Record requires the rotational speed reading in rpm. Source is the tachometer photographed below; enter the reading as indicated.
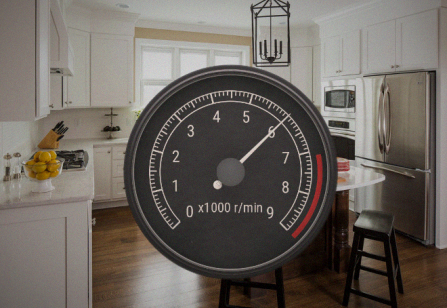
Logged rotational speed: 6000 rpm
